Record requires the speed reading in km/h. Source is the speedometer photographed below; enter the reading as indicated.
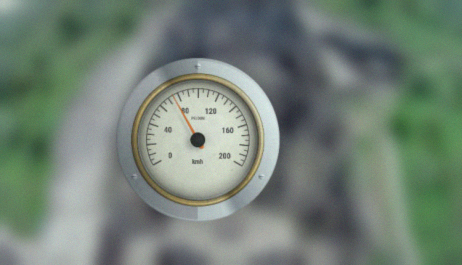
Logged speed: 75 km/h
